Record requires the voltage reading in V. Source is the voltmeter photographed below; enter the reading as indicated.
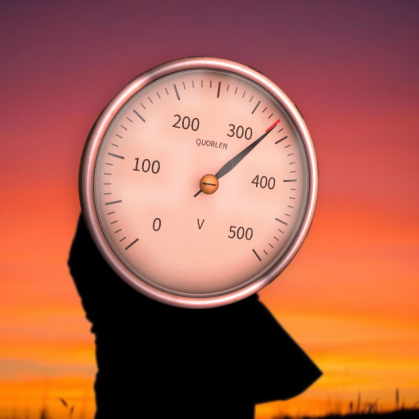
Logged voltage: 330 V
